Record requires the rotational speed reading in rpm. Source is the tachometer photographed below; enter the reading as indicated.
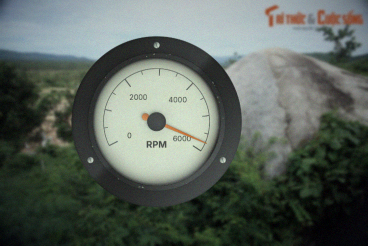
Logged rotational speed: 5750 rpm
